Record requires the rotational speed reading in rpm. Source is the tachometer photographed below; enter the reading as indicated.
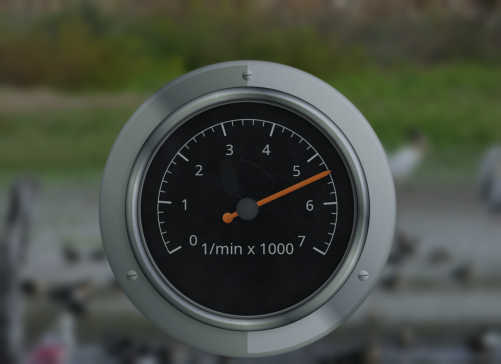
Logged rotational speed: 5400 rpm
